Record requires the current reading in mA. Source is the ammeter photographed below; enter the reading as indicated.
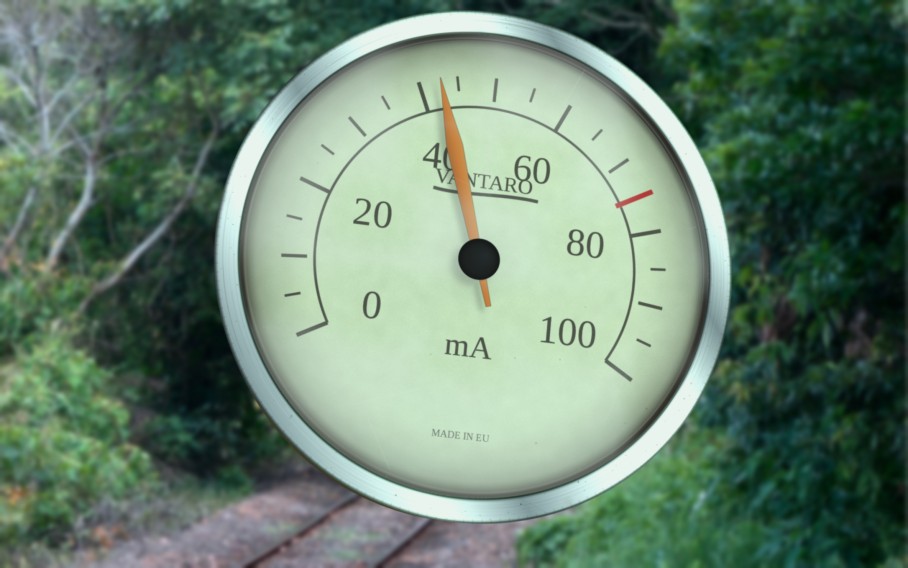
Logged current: 42.5 mA
